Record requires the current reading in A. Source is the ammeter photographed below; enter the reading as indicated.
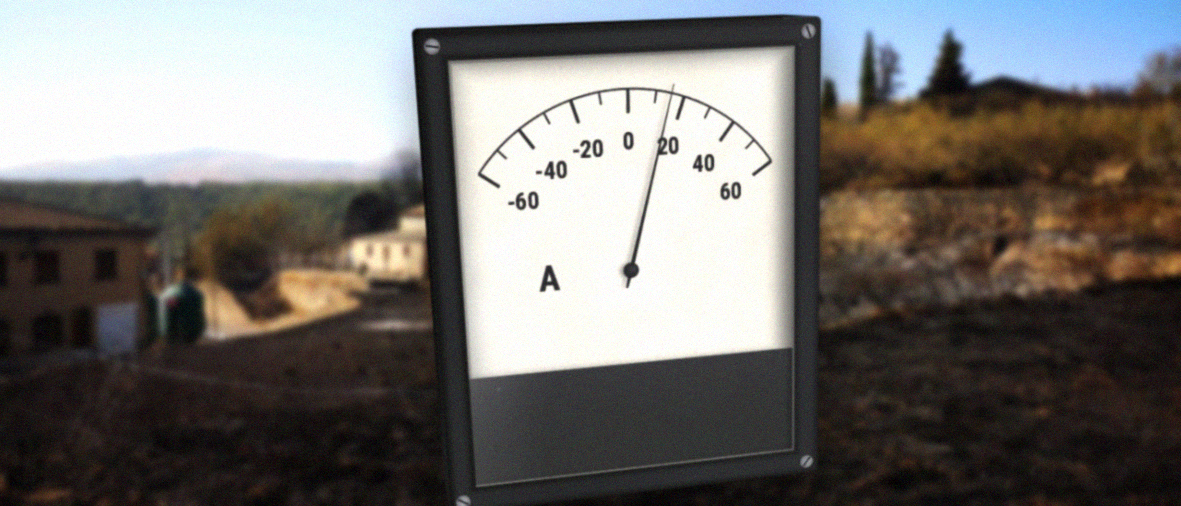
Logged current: 15 A
